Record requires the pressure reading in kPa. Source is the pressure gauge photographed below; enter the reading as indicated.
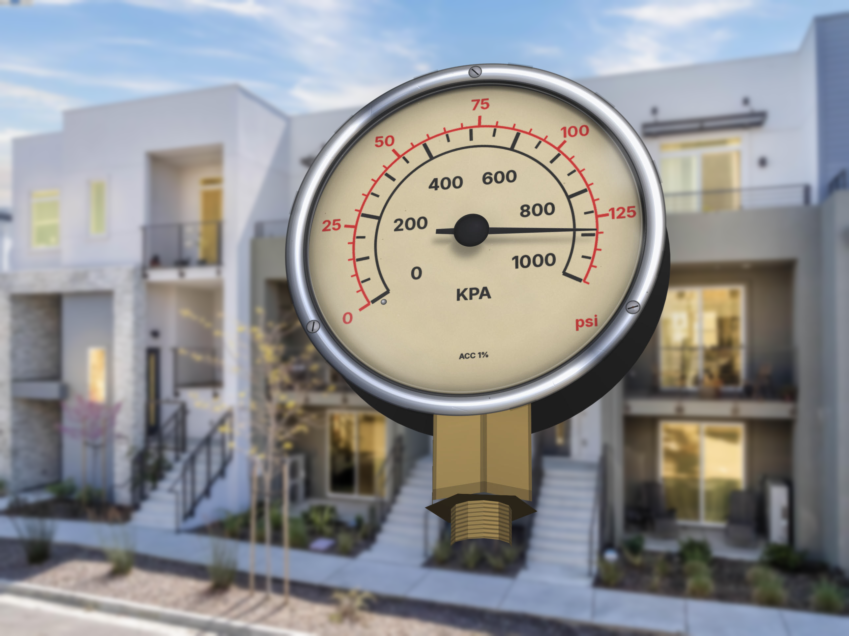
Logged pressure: 900 kPa
